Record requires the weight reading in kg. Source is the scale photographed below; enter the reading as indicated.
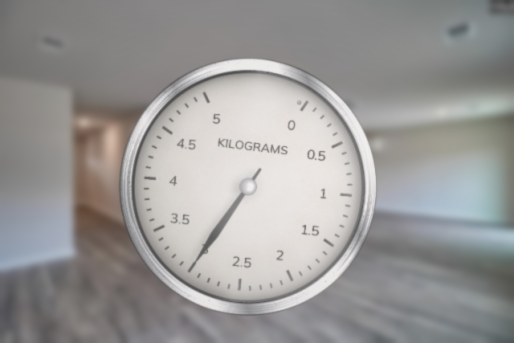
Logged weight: 3 kg
